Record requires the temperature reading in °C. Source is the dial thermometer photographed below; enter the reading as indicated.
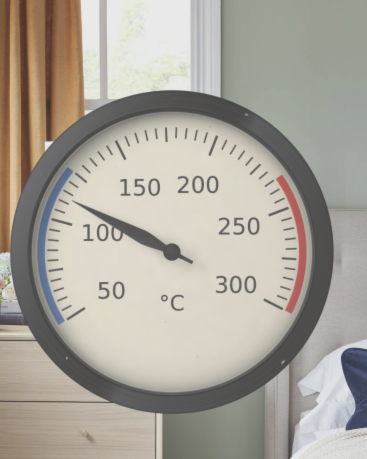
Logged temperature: 112.5 °C
